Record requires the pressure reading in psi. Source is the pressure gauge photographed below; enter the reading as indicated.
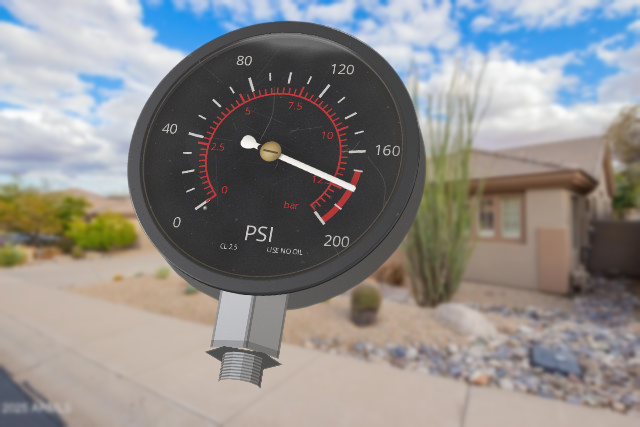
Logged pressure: 180 psi
